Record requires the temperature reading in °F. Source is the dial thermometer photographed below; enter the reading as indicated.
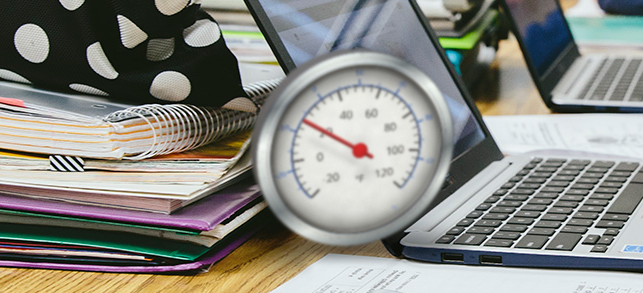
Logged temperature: 20 °F
